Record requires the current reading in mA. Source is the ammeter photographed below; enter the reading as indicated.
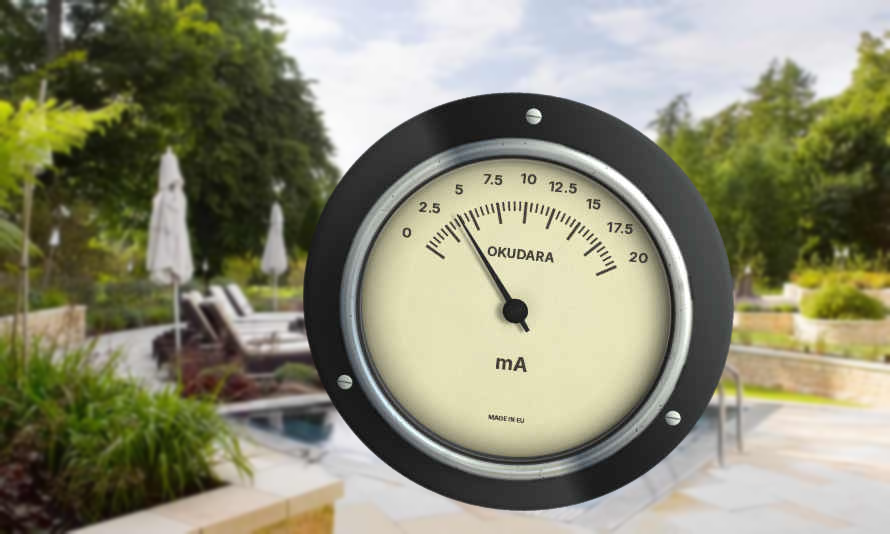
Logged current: 4 mA
